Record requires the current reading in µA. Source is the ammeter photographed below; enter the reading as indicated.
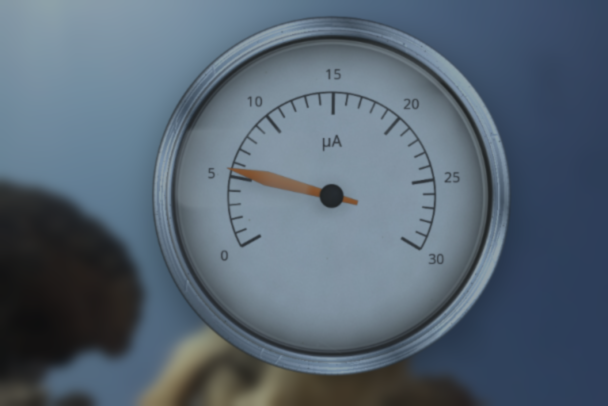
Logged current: 5.5 µA
